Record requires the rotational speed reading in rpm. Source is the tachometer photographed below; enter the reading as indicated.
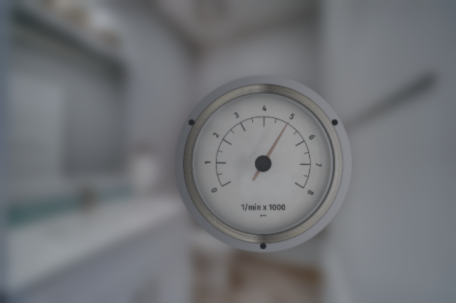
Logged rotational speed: 5000 rpm
